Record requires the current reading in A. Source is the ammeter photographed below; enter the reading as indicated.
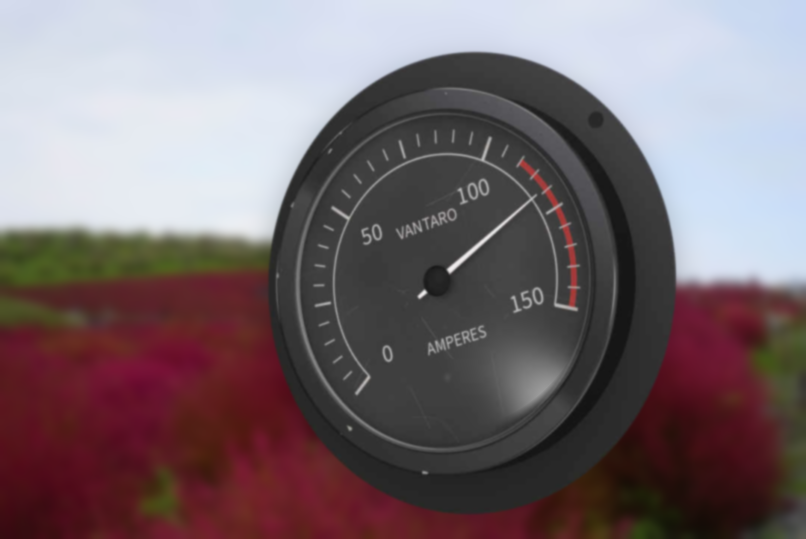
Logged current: 120 A
